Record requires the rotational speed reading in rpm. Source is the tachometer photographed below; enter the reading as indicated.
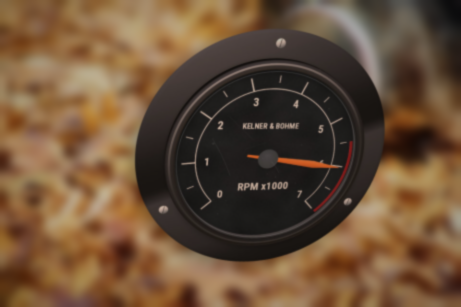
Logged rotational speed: 6000 rpm
